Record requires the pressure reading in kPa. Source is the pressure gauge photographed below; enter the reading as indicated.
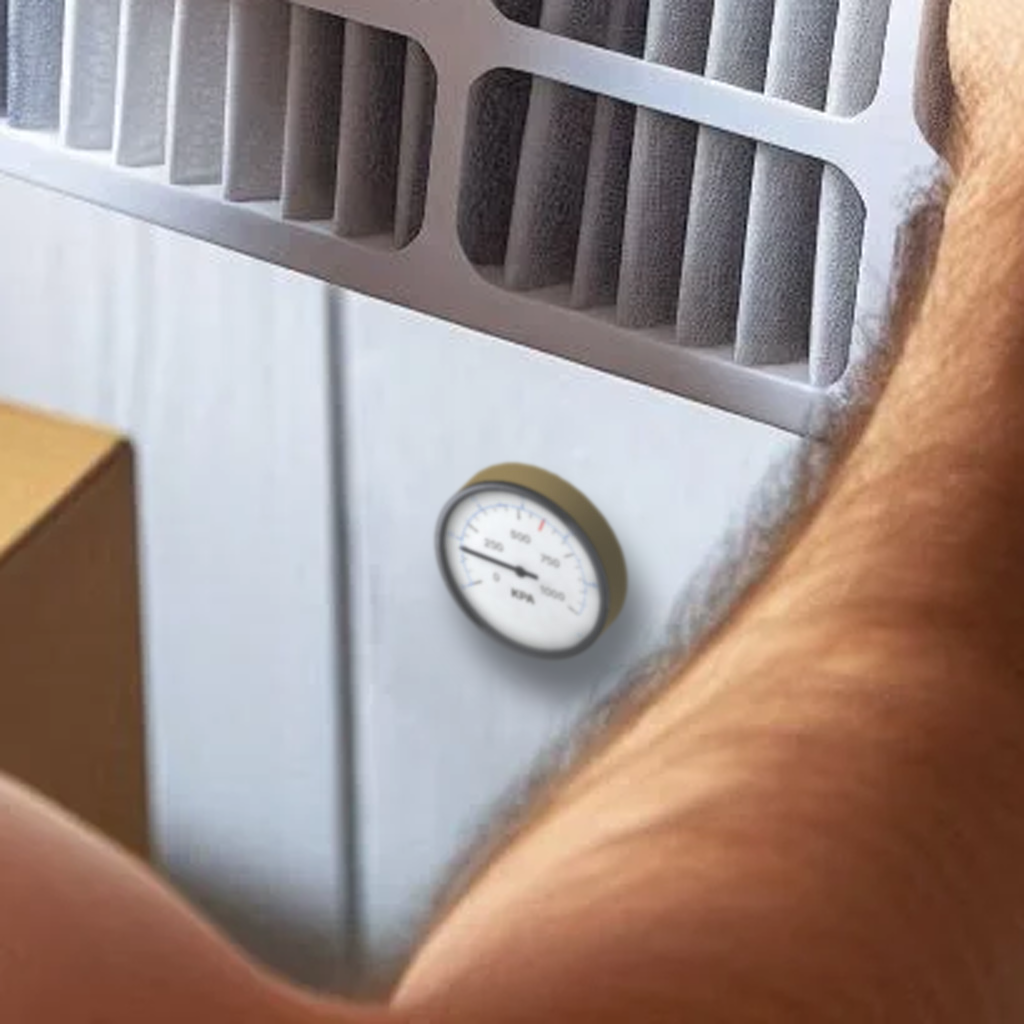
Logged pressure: 150 kPa
